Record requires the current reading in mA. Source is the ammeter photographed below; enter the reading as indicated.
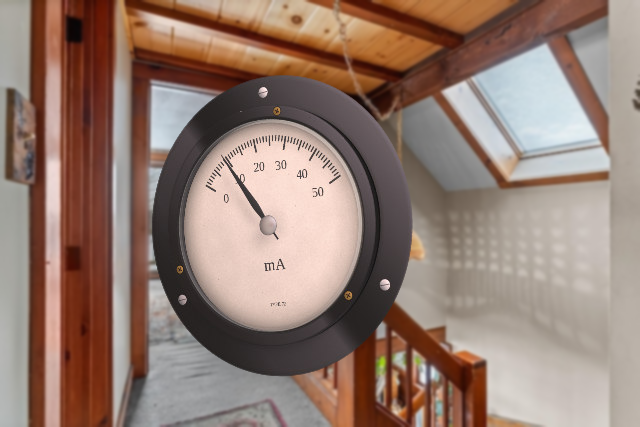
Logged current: 10 mA
